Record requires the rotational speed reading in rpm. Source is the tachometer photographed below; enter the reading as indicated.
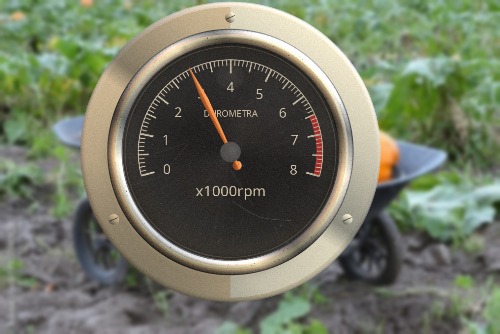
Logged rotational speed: 3000 rpm
